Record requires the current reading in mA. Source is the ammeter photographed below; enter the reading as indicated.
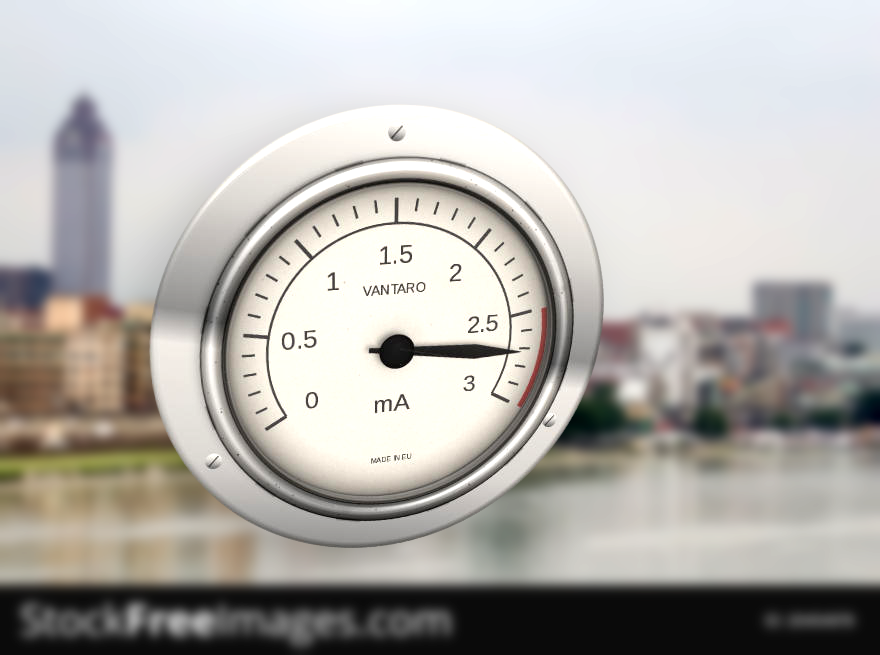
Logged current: 2.7 mA
